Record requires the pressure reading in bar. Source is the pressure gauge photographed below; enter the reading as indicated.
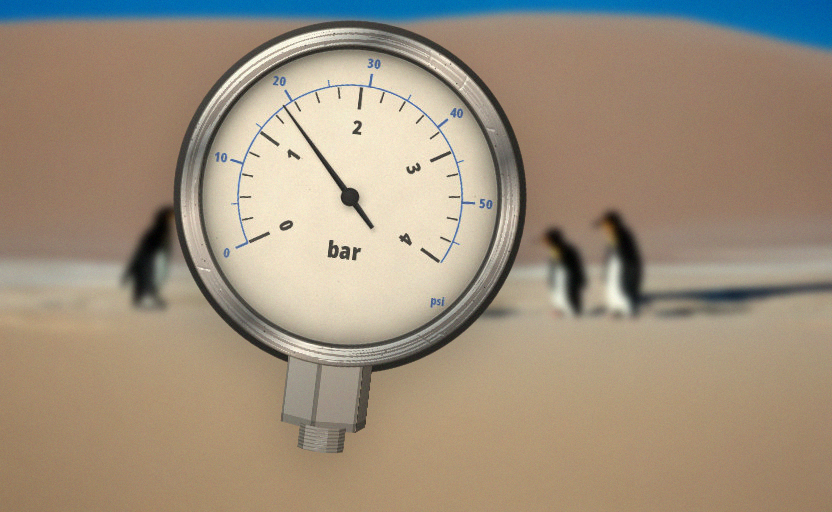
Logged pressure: 1.3 bar
